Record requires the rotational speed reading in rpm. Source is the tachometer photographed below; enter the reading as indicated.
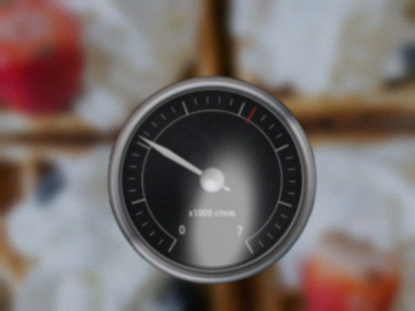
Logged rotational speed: 2100 rpm
